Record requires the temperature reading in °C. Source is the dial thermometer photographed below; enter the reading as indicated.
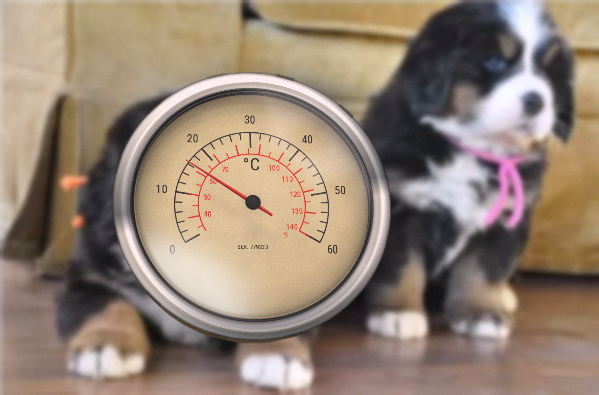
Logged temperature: 16 °C
